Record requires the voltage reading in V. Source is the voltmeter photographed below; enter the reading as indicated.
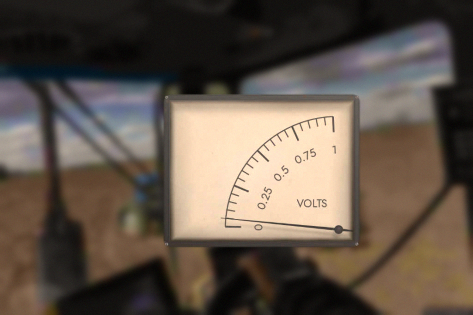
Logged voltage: 0.05 V
